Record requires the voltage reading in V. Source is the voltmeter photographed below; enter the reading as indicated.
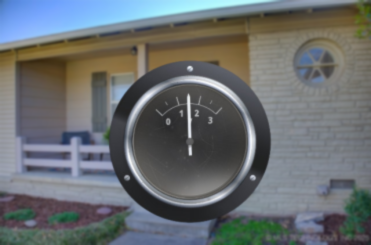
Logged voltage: 1.5 V
